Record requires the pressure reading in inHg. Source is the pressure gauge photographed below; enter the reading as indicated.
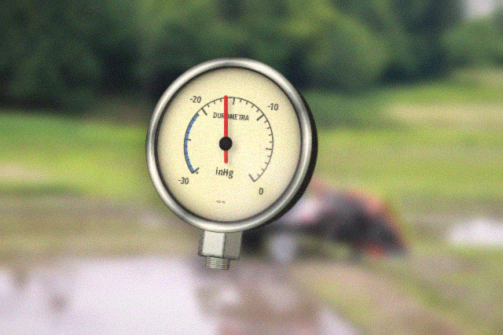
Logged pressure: -16 inHg
